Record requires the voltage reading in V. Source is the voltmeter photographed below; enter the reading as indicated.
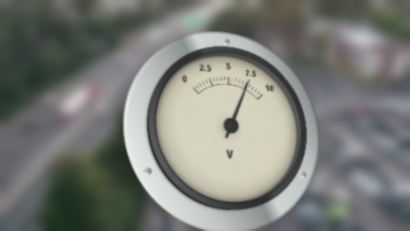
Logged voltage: 7.5 V
